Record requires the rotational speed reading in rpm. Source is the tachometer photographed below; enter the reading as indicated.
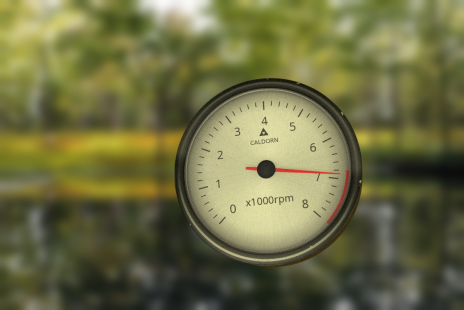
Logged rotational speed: 6900 rpm
